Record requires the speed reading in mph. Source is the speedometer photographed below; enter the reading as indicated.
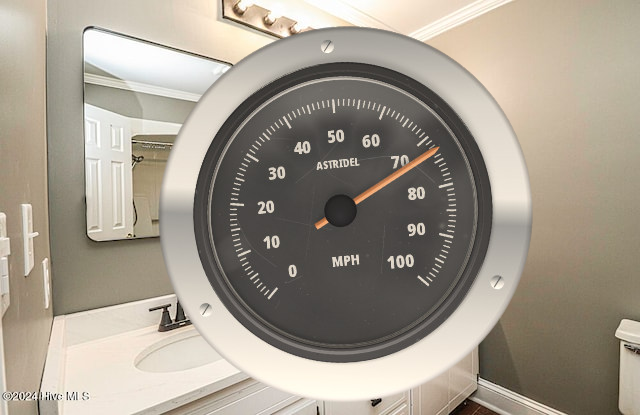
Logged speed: 73 mph
